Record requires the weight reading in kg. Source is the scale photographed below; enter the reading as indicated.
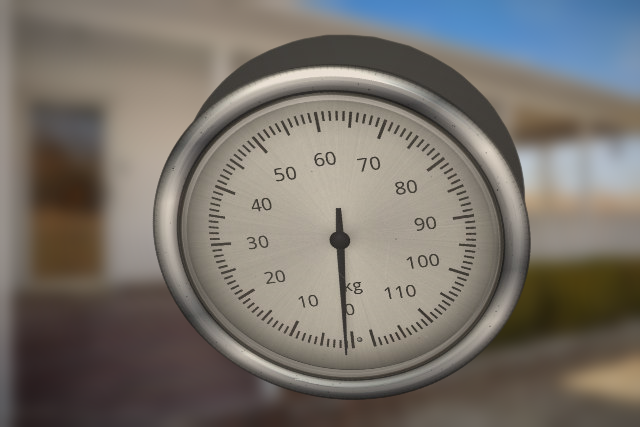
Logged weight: 1 kg
